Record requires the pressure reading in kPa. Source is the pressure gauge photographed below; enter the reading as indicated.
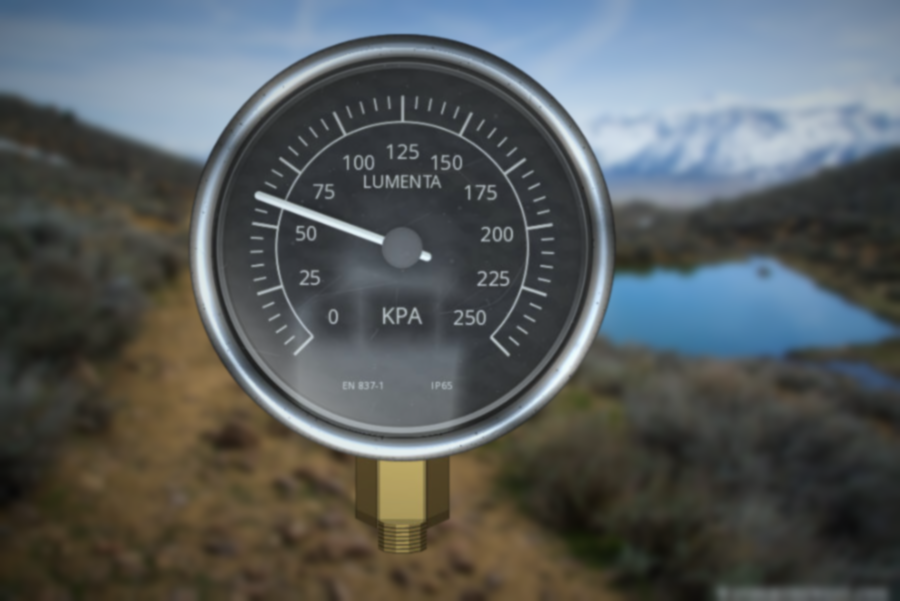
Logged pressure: 60 kPa
